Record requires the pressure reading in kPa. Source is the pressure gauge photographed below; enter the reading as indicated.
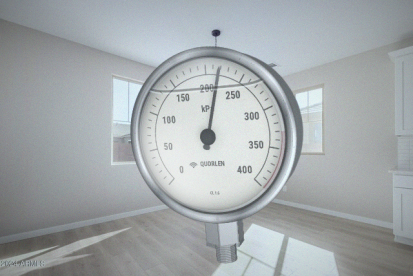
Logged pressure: 220 kPa
